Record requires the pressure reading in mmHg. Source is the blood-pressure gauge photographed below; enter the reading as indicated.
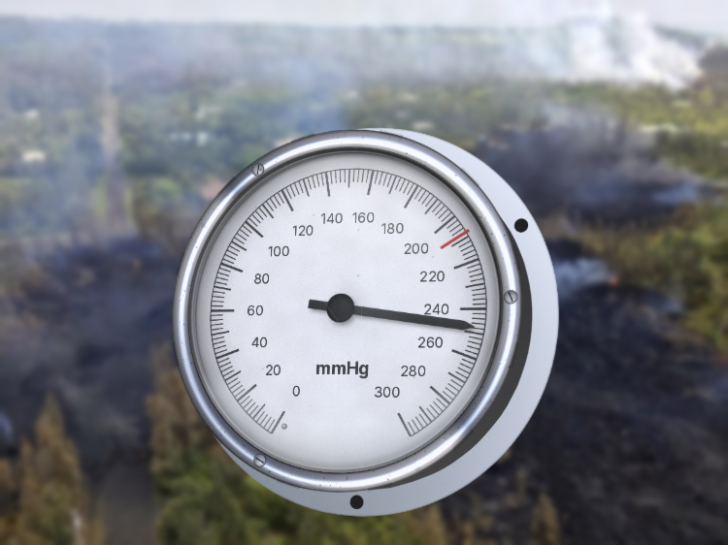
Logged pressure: 248 mmHg
